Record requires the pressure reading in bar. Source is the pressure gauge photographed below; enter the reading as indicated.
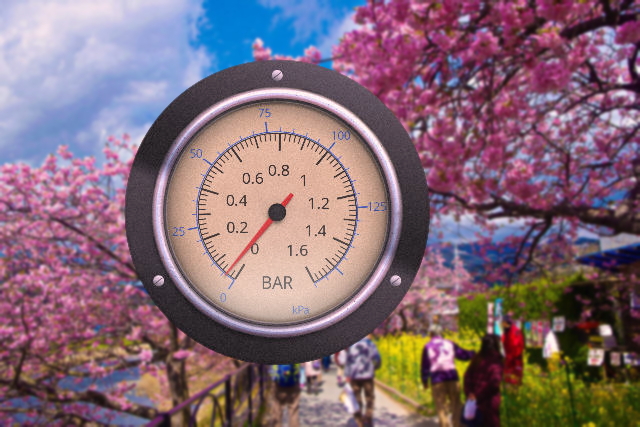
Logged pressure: 0.04 bar
